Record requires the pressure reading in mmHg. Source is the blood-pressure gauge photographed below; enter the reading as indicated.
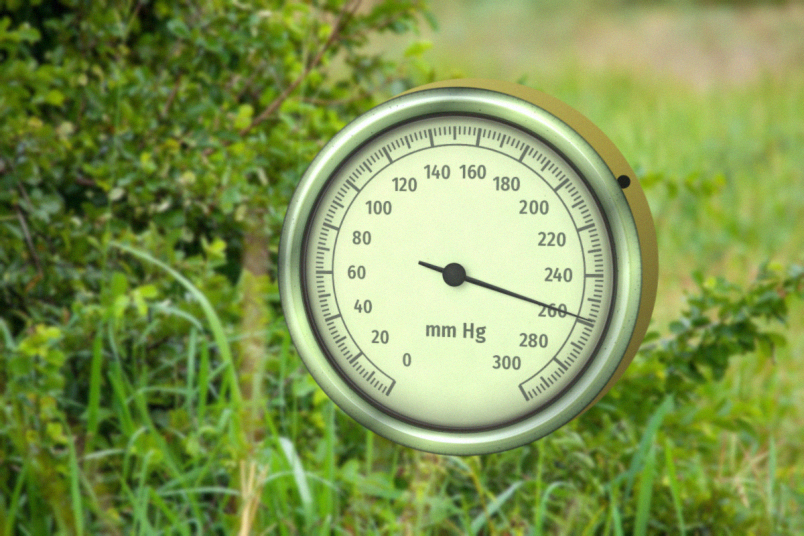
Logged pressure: 258 mmHg
